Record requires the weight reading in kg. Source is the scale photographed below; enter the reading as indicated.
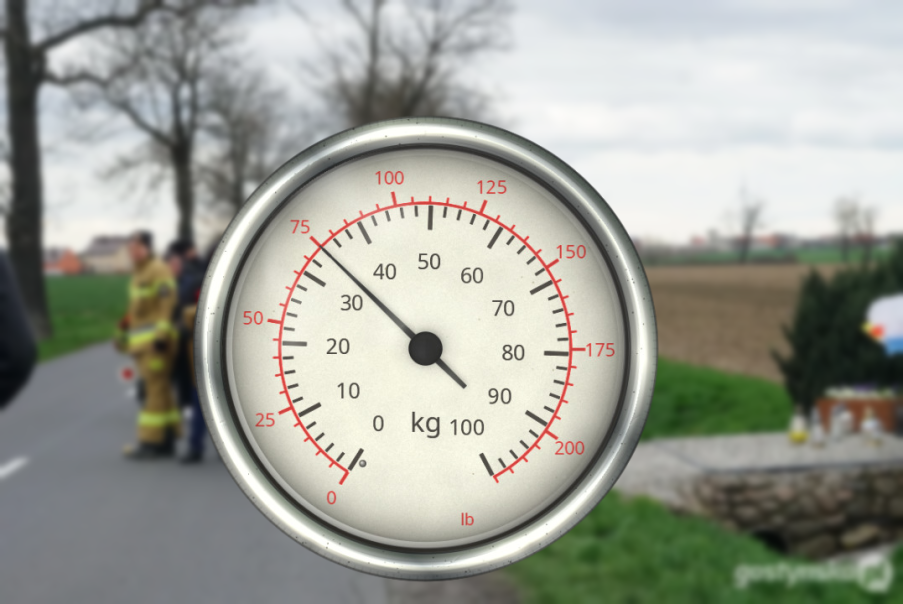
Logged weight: 34 kg
